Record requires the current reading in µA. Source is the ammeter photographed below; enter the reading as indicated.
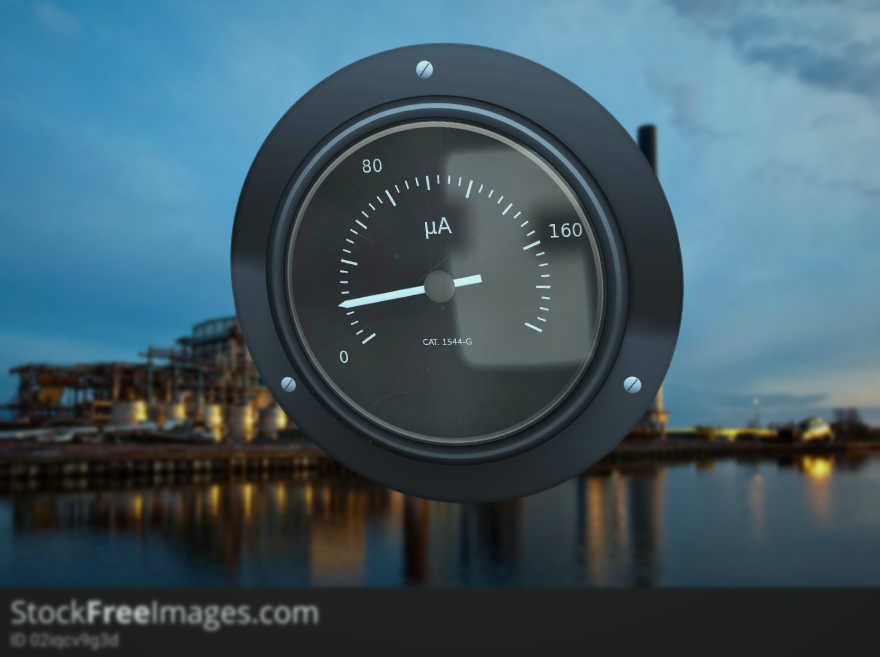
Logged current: 20 µA
